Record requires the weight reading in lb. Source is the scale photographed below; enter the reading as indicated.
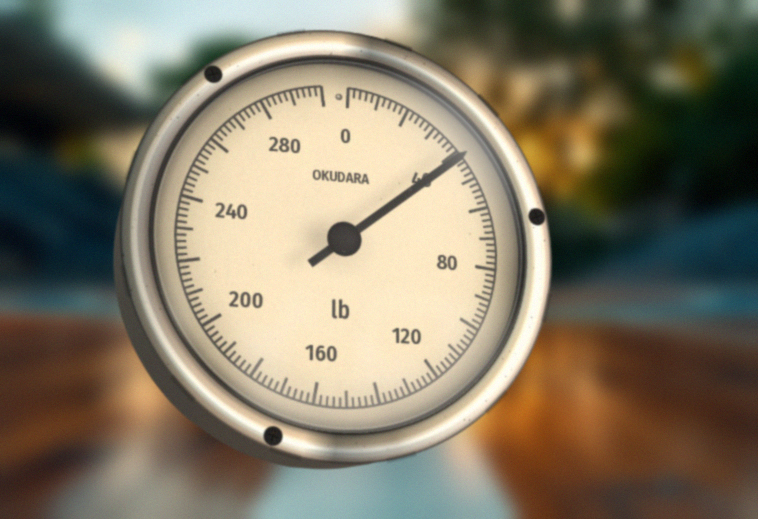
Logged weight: 42 lb
